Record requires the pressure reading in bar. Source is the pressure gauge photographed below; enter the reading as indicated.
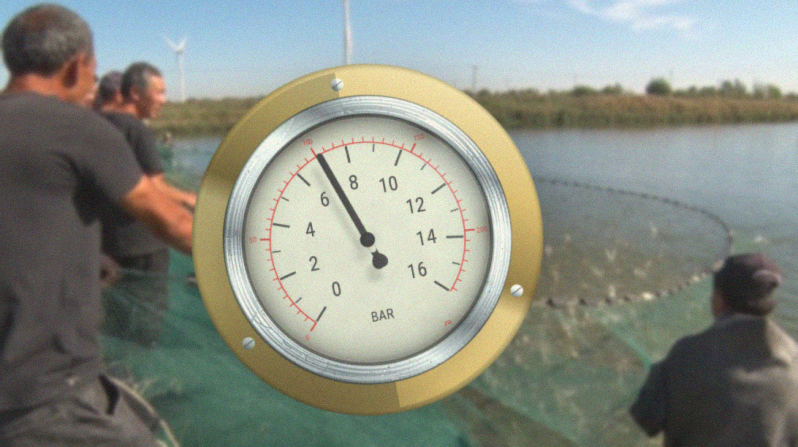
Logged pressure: 7 bar
